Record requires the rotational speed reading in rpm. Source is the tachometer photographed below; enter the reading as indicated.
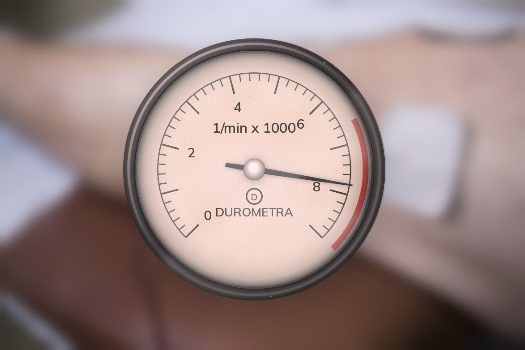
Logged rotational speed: 7800 rpm
